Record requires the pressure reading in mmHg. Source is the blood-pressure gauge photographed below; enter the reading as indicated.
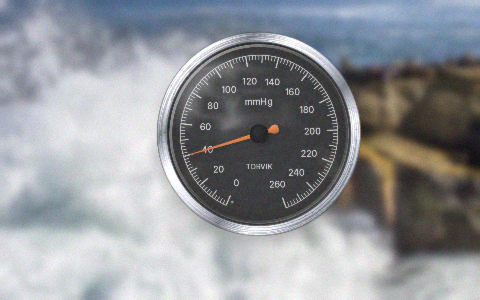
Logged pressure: 40 mmHg
